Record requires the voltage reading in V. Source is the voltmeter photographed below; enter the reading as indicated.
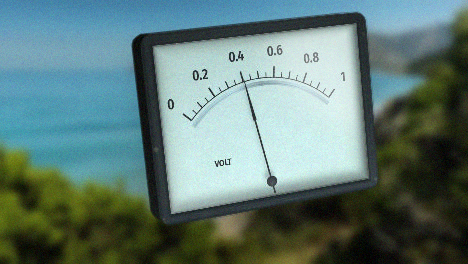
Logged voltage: 0.4 V
